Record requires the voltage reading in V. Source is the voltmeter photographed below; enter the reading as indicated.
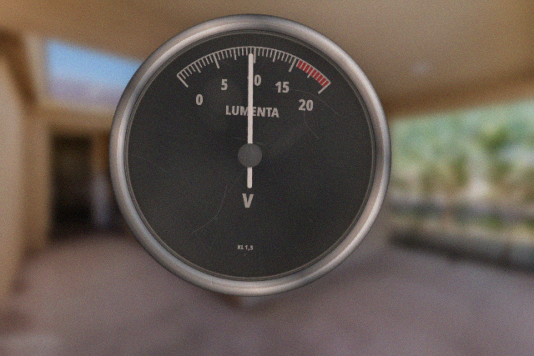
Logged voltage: 9.5 V
